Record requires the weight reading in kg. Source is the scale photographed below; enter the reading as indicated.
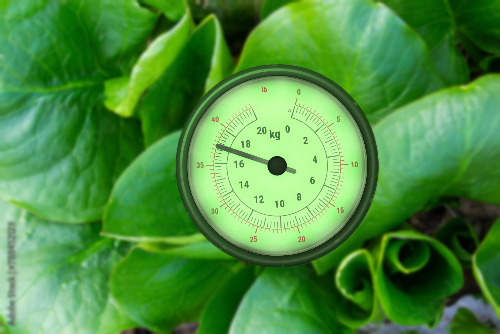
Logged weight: 17 kg
